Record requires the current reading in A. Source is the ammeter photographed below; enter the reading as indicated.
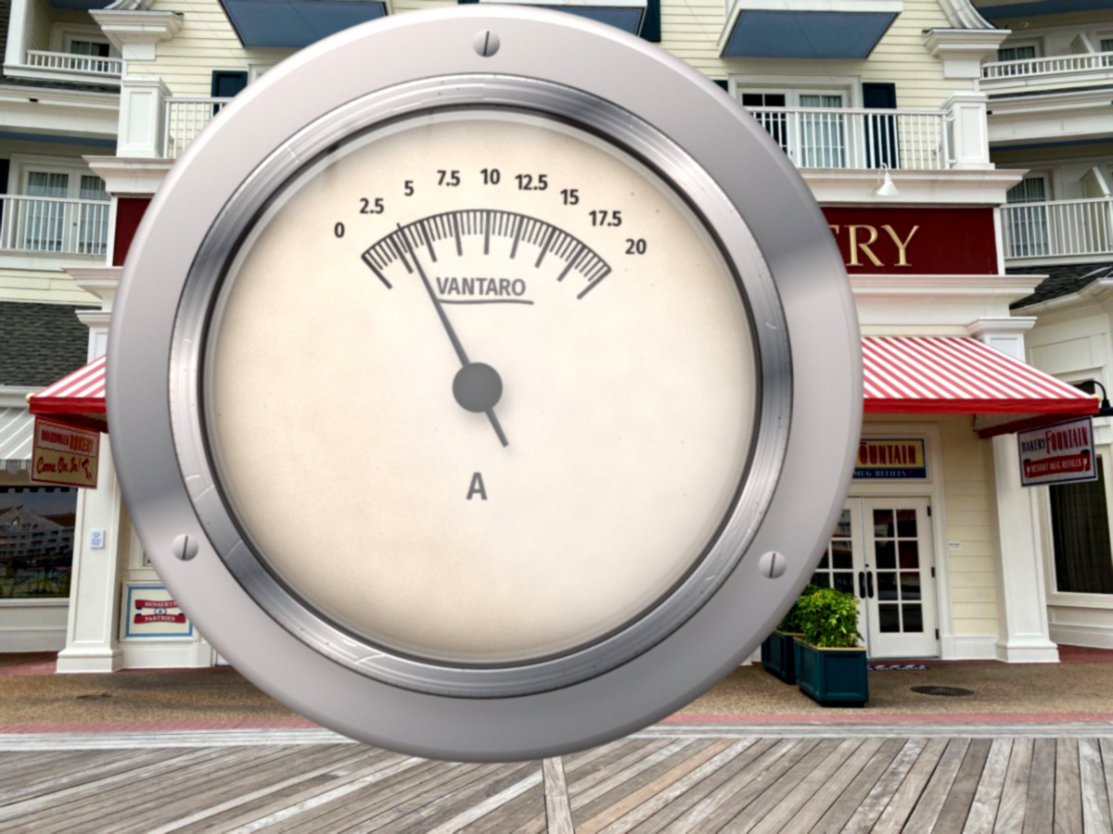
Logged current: 3.5 A
